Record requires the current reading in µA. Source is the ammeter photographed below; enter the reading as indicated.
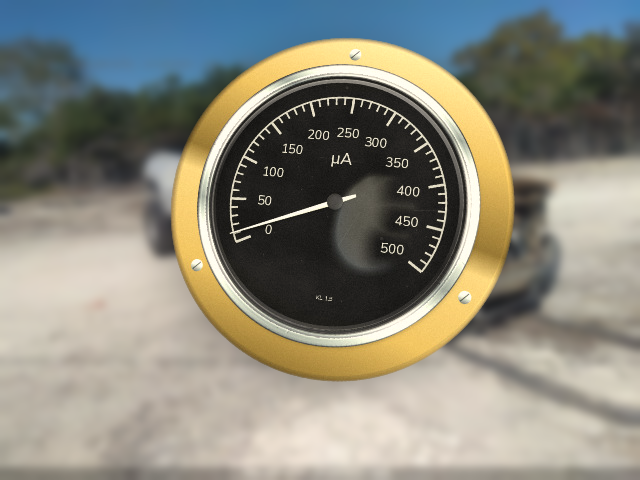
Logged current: 10 µA
